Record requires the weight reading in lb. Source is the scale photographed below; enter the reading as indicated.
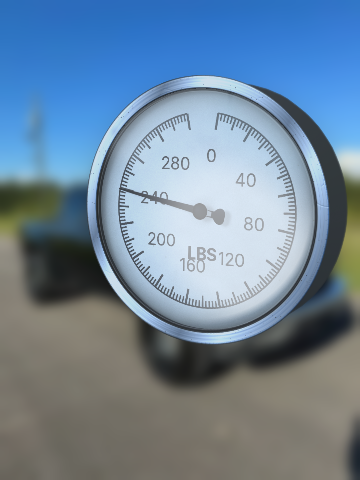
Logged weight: 240 lb
